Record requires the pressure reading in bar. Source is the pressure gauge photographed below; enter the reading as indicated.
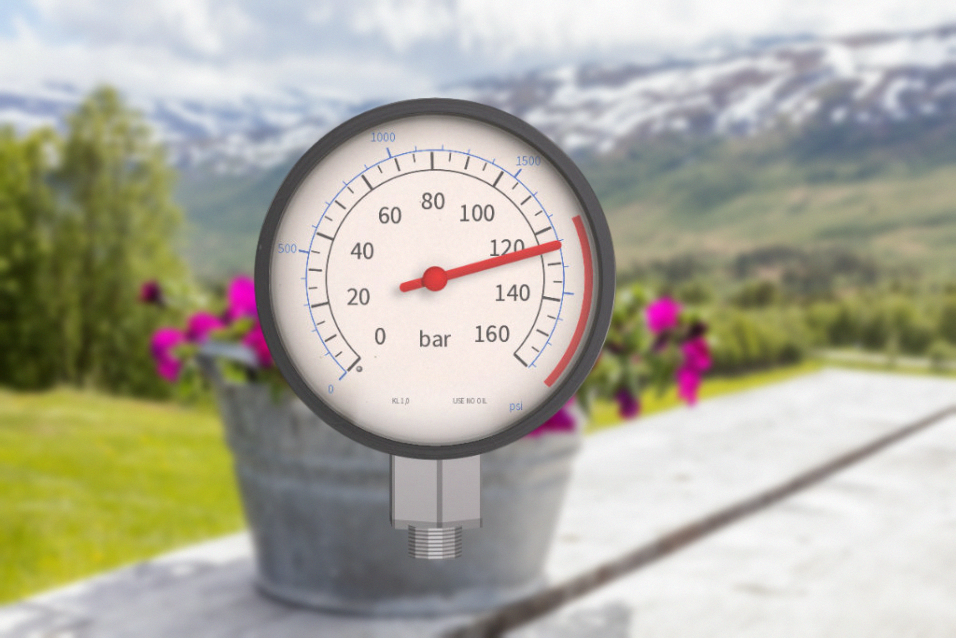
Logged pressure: 125 bar
